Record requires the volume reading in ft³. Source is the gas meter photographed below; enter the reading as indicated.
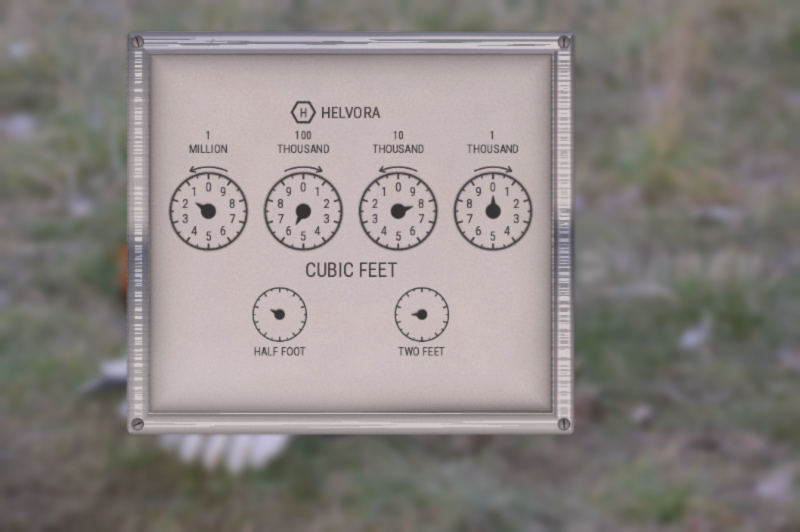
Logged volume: 158000 ft³
